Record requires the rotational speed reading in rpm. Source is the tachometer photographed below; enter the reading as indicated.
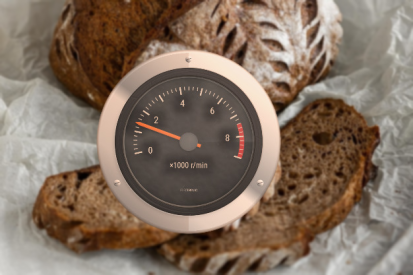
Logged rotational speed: 1400 rpm
